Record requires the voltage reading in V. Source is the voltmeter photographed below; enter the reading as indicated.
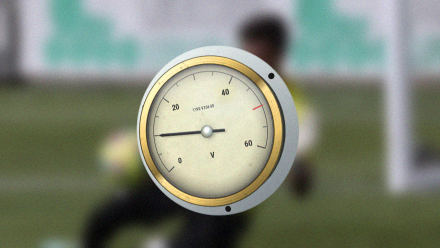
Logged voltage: 10 V
